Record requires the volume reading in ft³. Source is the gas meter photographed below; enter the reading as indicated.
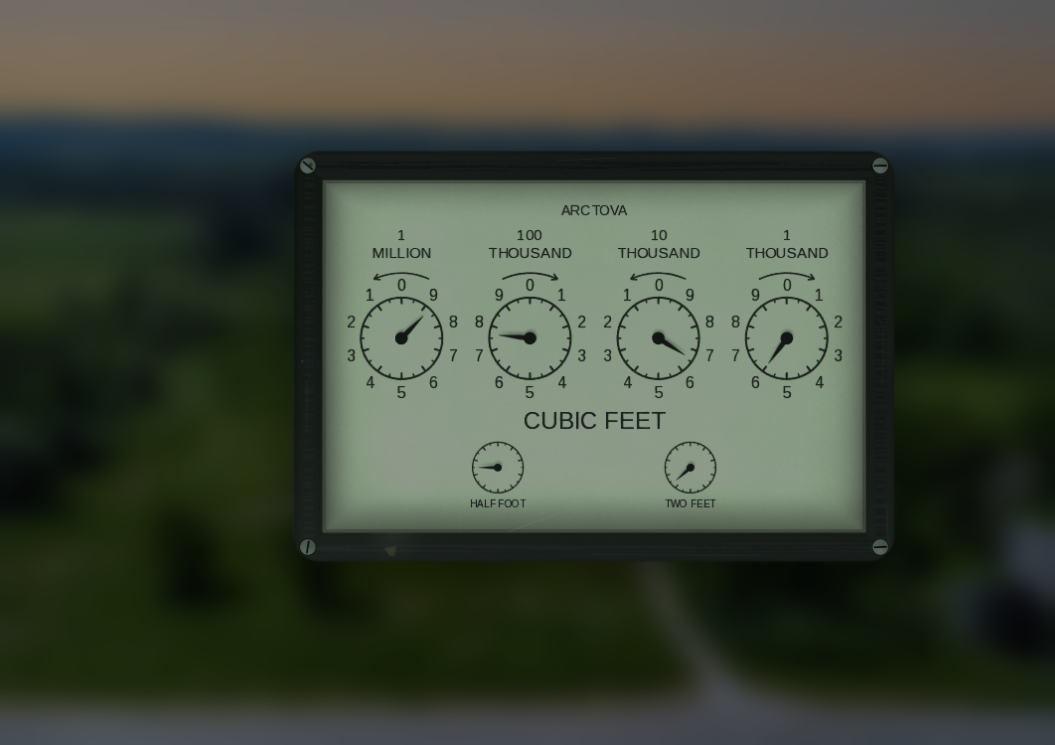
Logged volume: 876600 ft³
